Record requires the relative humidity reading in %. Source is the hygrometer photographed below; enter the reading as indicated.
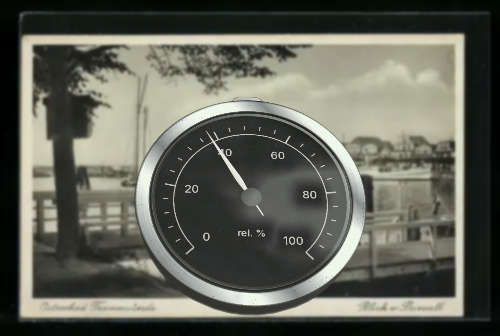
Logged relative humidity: 38 %
